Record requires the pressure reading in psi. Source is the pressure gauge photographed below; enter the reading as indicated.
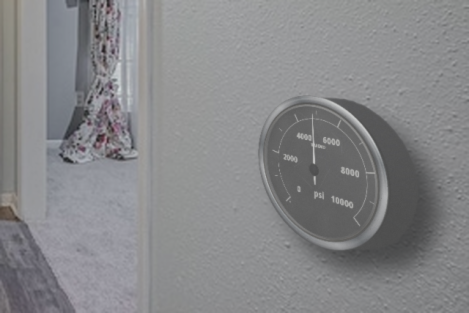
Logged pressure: 5000 psi
